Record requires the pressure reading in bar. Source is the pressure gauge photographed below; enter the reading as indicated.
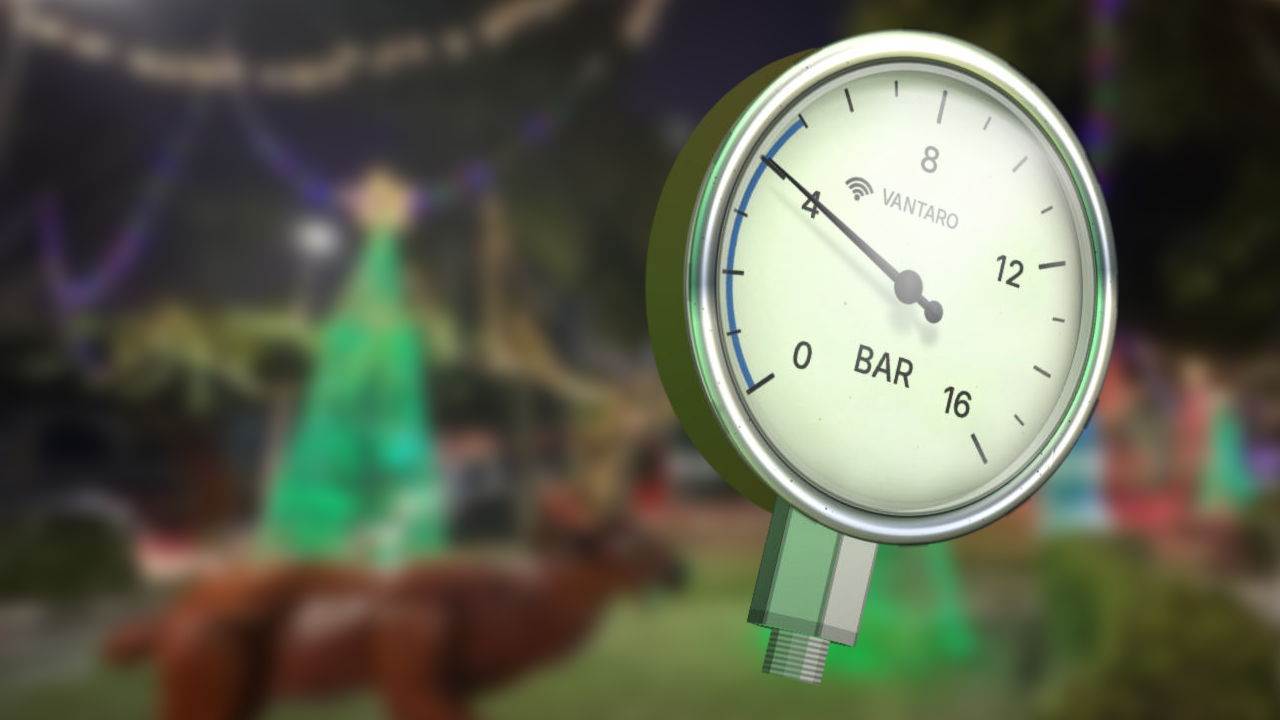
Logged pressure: 4 bar
